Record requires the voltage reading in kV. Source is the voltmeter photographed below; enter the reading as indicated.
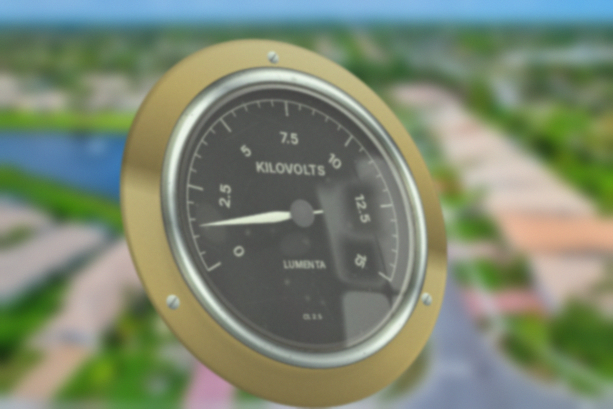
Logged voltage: 1.25 kV
